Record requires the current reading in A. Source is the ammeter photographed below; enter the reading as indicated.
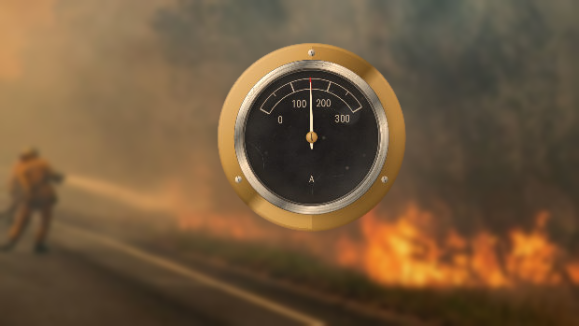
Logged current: 150 A
